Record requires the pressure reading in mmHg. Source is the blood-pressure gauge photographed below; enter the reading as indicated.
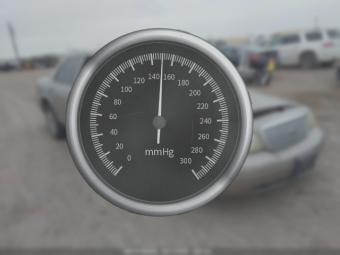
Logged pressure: 150 mmHg
